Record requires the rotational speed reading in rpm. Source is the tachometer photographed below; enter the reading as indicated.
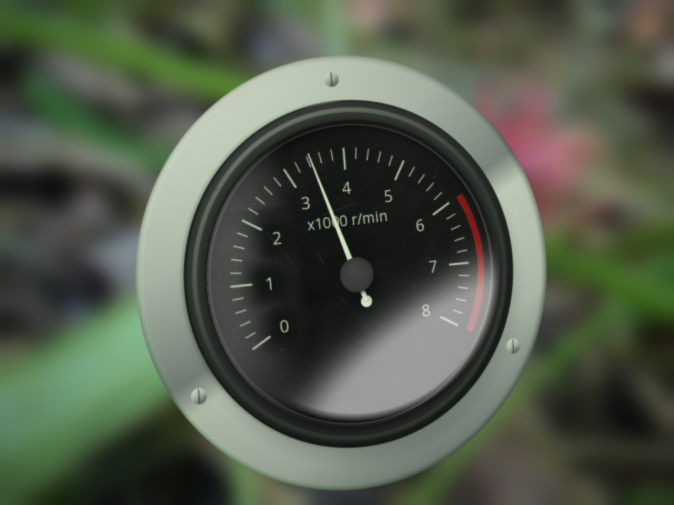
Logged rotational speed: 3400 rpm
